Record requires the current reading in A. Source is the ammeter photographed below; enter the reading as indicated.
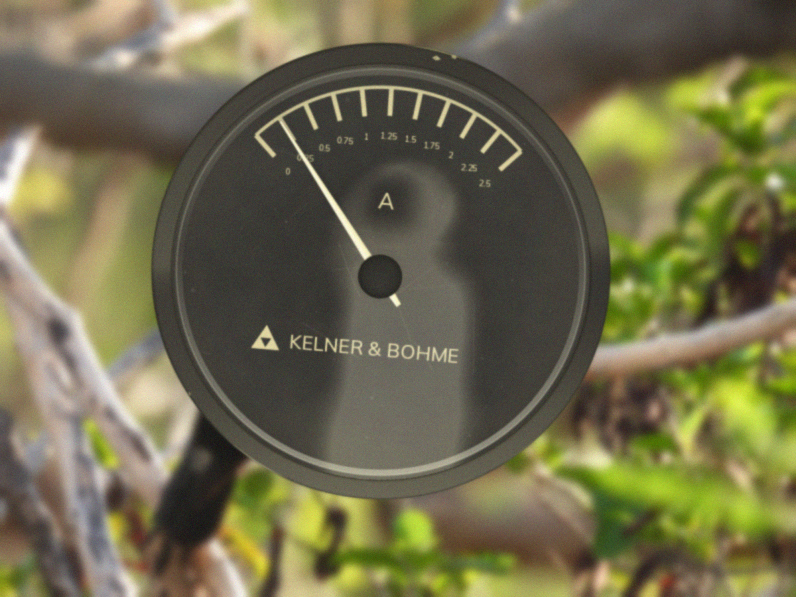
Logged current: 0.25 A
